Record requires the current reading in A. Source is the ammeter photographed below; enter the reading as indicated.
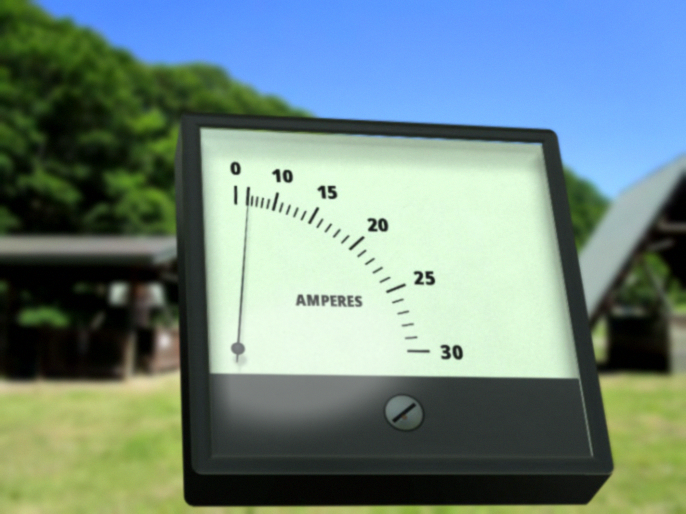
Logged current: 5 A
